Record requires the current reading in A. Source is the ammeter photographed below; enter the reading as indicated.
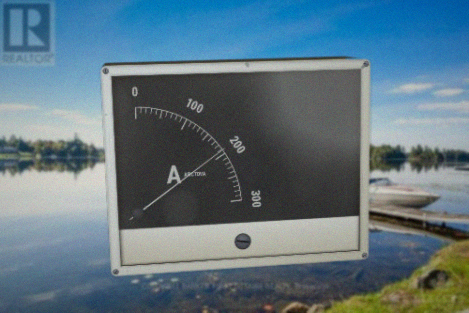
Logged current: 190 A
